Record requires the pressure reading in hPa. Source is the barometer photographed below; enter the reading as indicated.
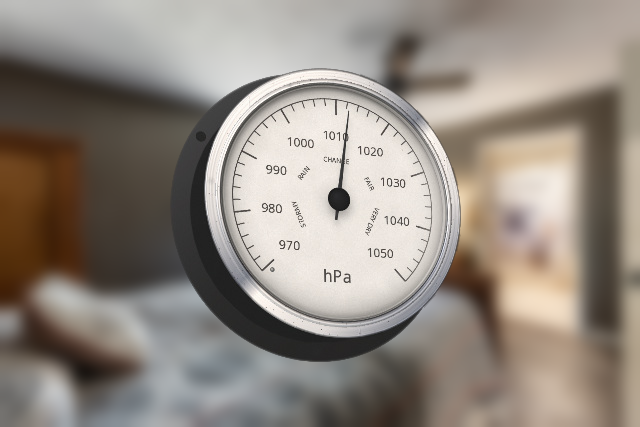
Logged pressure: 1012 hPa
